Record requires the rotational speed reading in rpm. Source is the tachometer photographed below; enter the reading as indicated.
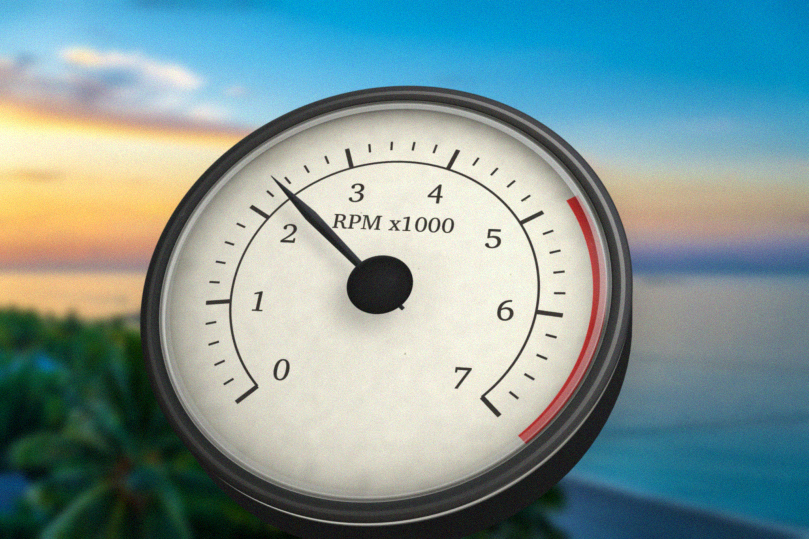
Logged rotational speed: 2300 rpm
